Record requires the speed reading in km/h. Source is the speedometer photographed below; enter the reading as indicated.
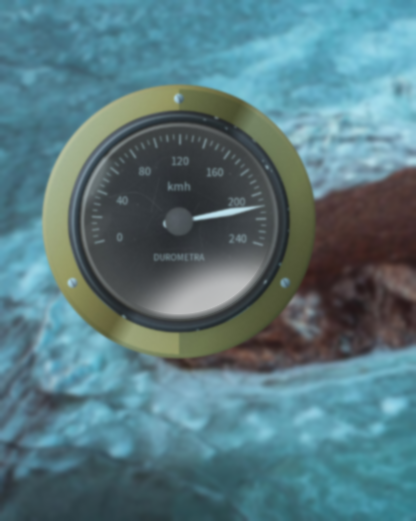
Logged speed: 210 km/h
